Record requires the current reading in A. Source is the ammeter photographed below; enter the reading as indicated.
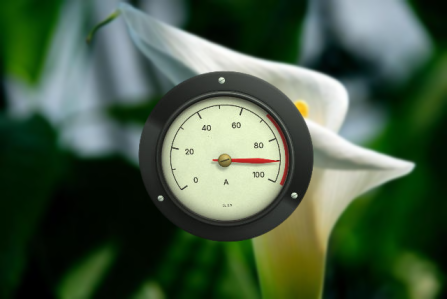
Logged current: 90 A
